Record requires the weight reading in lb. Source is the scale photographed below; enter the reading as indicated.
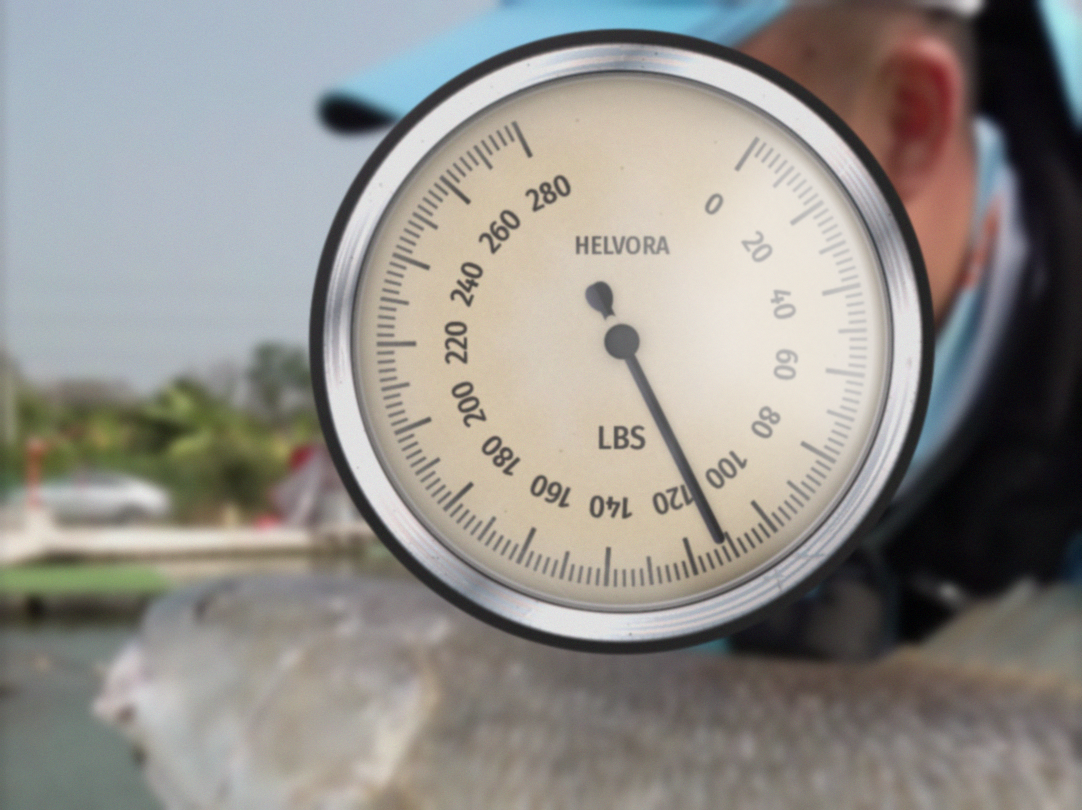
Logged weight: 112 lb
